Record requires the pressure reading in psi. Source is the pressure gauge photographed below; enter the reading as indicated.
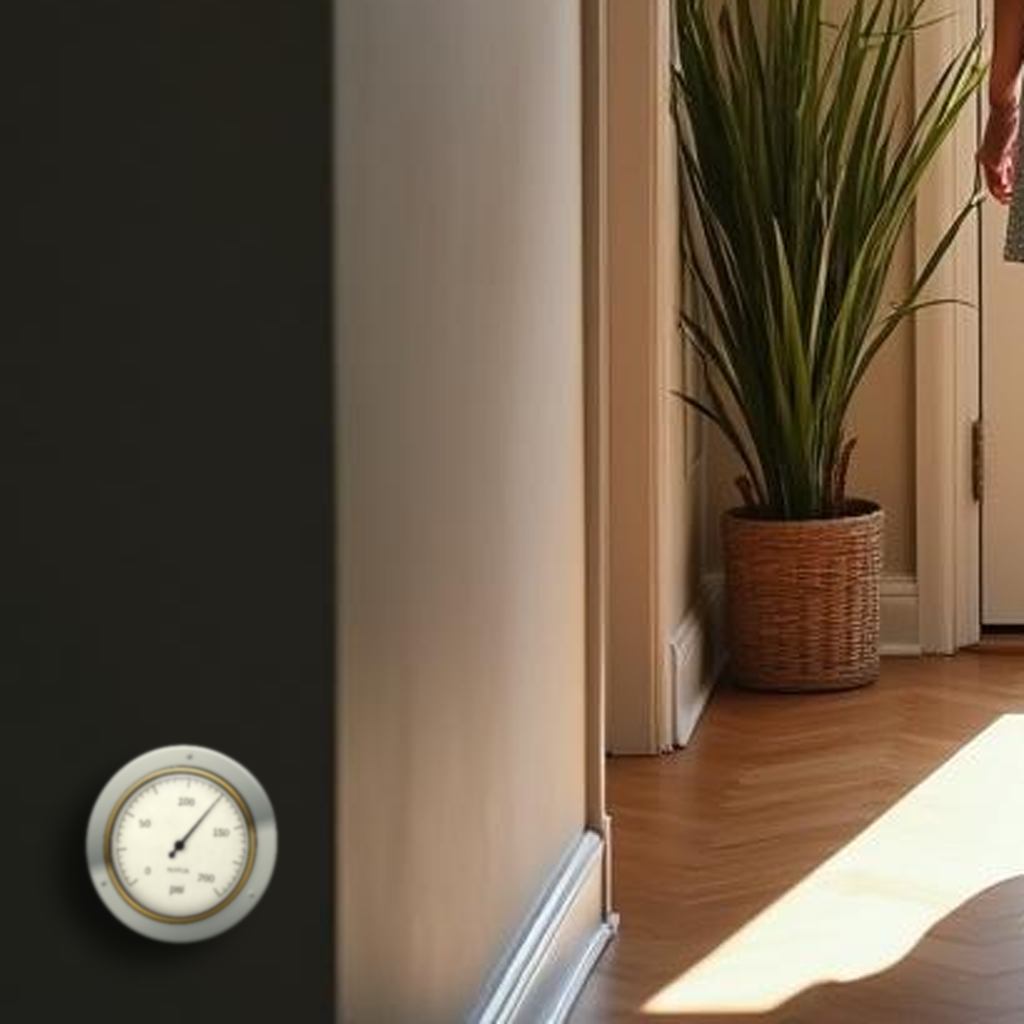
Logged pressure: 125 psi
